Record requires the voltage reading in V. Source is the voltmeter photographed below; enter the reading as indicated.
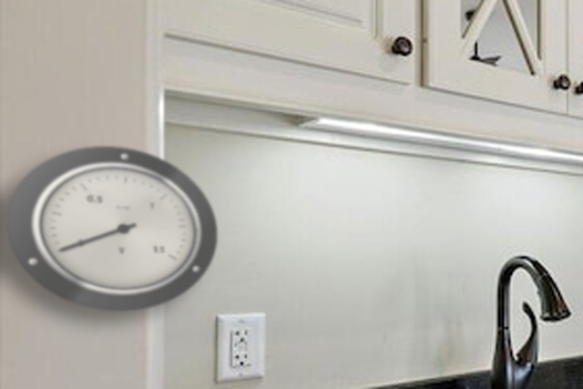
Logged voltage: 0 V
